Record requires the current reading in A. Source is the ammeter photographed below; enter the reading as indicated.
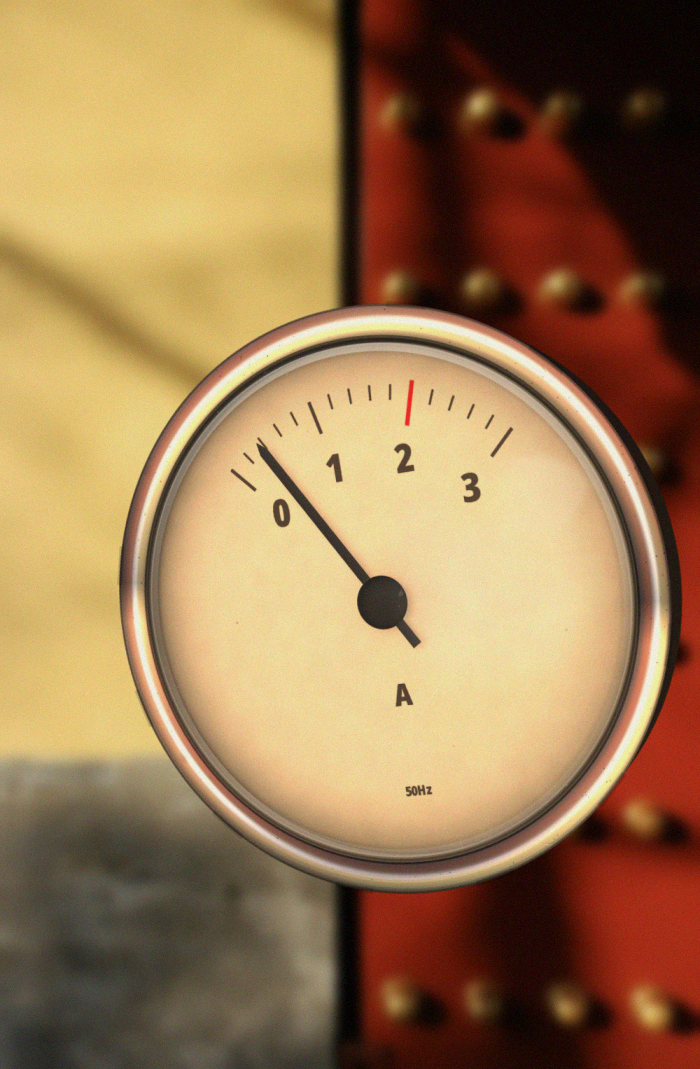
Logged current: 0.4 A
